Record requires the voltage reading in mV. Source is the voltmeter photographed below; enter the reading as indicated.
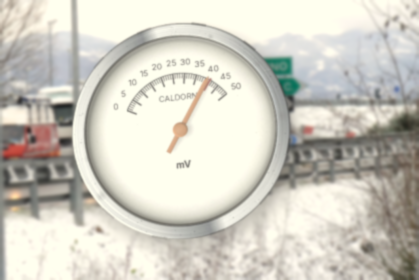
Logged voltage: 40 mV
